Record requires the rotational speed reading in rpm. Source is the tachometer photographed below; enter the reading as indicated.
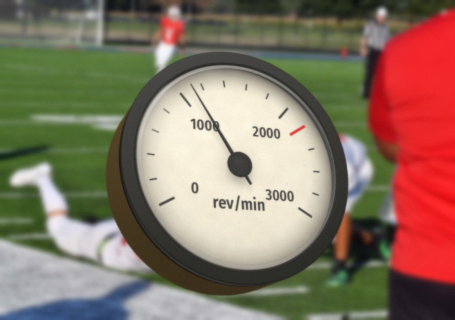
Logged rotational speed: 1100 rpm
